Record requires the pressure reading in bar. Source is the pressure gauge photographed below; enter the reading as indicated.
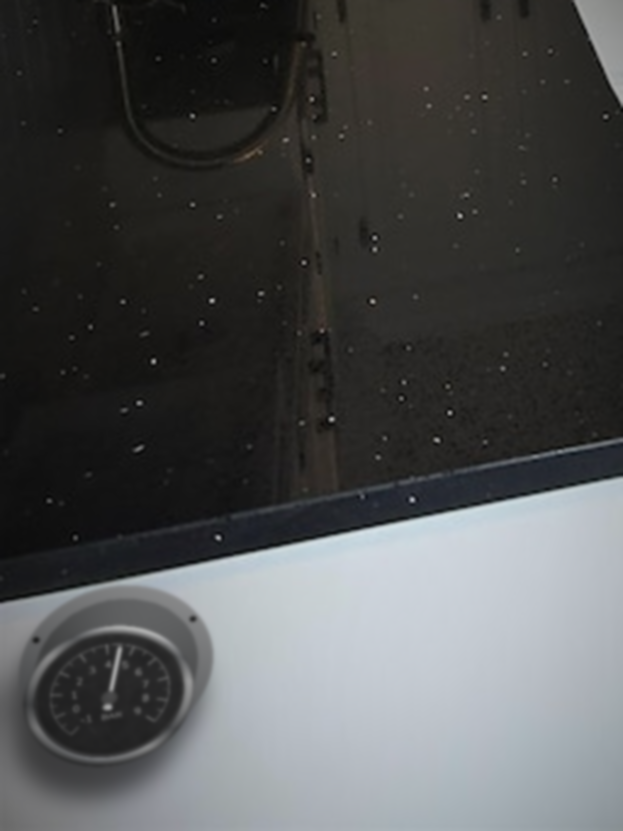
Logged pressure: 4.5 bar
